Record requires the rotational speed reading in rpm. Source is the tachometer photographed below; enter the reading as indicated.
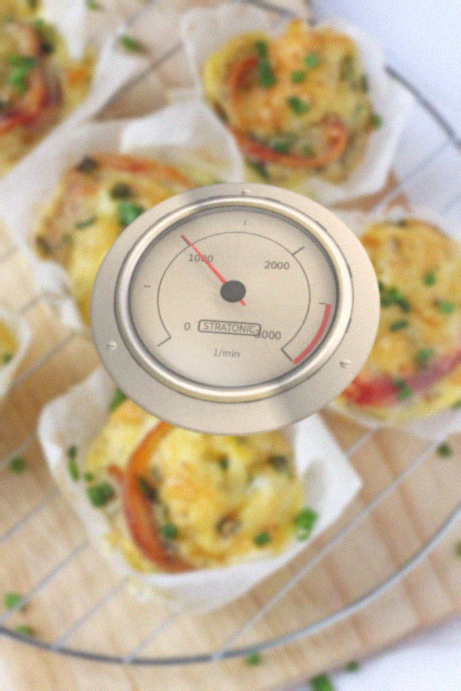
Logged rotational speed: 1000 rpm
